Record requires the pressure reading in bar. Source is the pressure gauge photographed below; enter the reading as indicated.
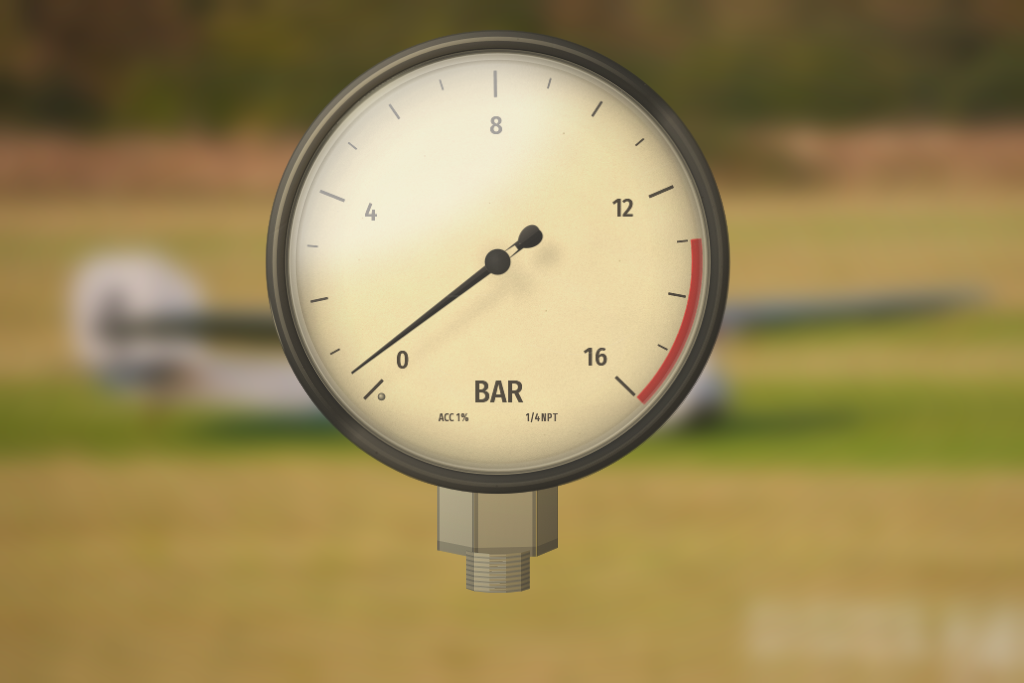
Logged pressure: 0.5 bar
